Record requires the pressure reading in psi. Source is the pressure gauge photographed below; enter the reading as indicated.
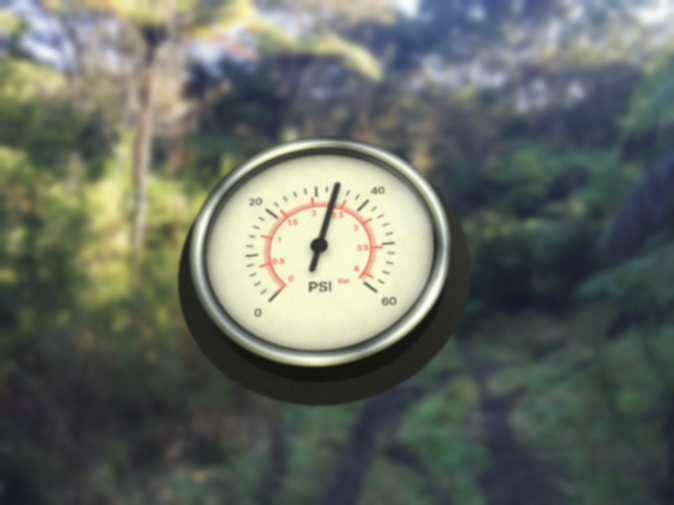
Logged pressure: 34 psi
